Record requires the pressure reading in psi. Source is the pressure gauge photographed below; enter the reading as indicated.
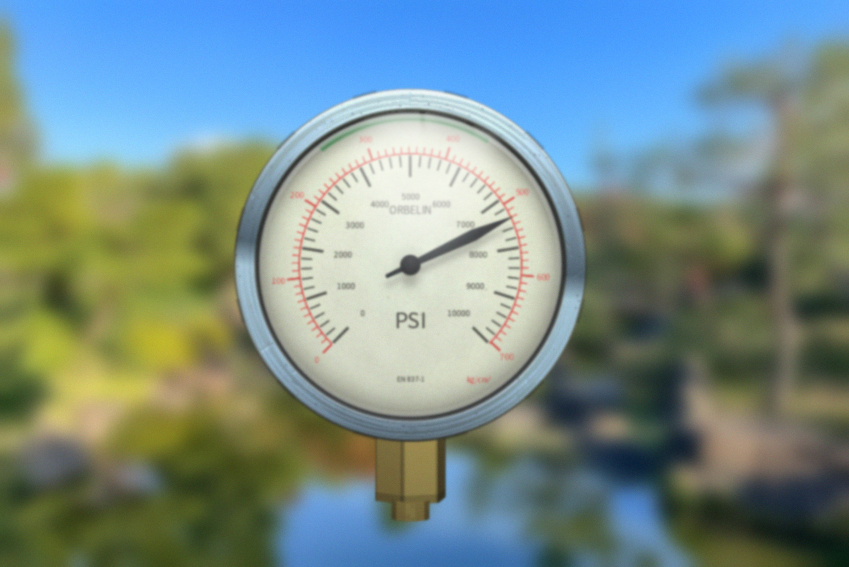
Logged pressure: 7400 psi
